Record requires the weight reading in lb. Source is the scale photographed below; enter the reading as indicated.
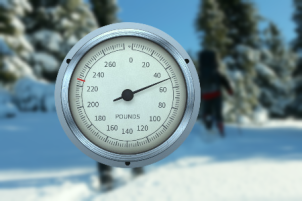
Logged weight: 50 lb
